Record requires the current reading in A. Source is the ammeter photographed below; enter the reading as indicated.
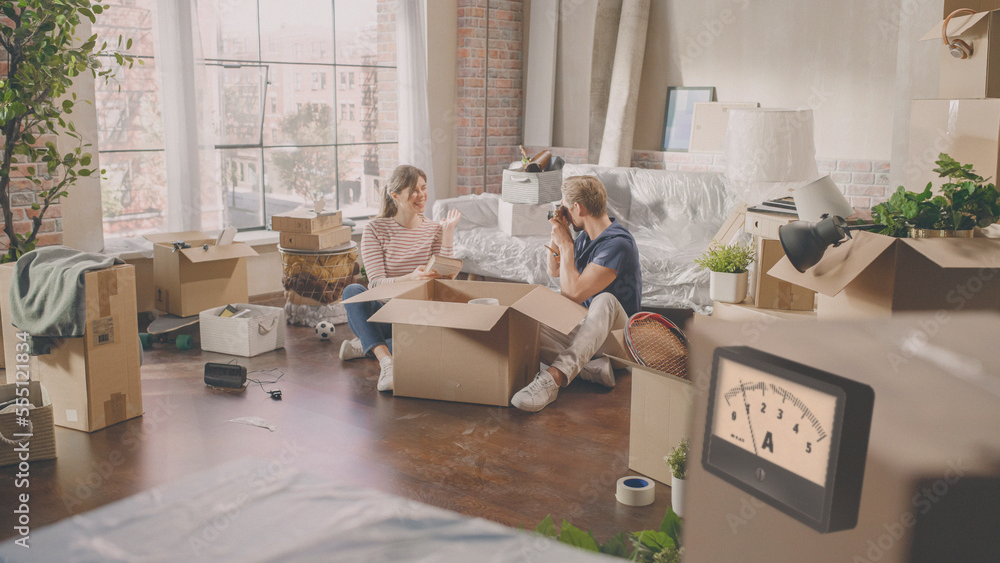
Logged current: 1 A
